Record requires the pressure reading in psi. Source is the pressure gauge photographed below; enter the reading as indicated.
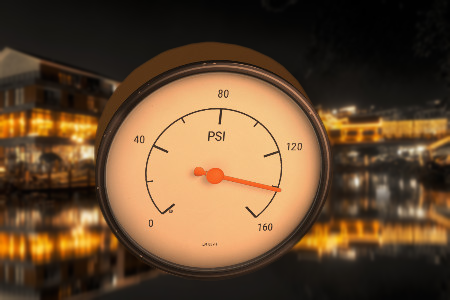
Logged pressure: 140 psi
